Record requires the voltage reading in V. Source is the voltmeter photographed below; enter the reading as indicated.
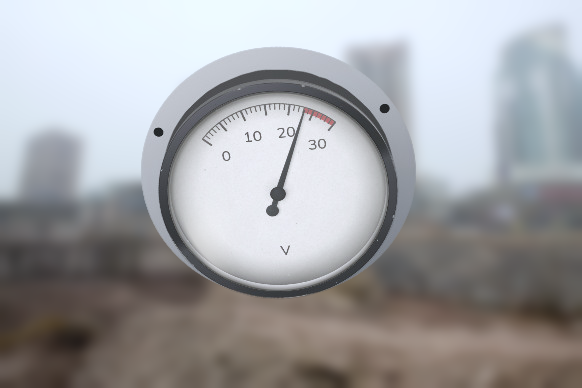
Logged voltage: 23 V
